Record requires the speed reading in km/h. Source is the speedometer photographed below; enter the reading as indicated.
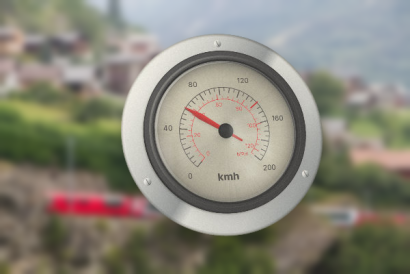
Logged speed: 60 km/h
